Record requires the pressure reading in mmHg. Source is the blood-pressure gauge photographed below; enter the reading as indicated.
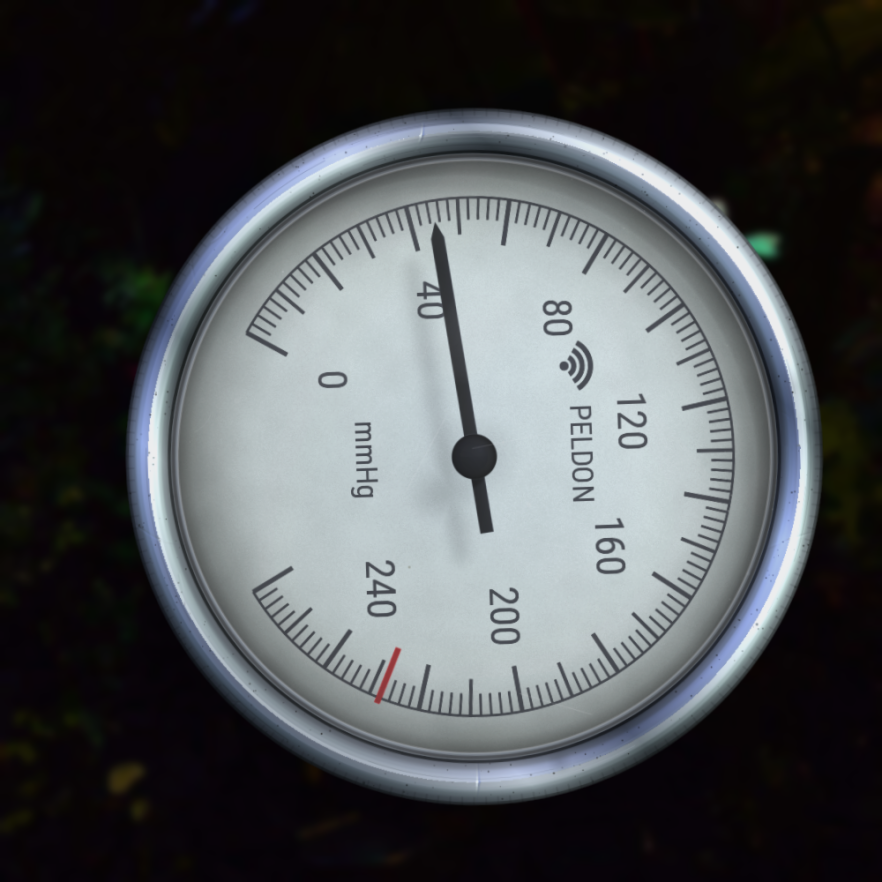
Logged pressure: 45 mmHg
